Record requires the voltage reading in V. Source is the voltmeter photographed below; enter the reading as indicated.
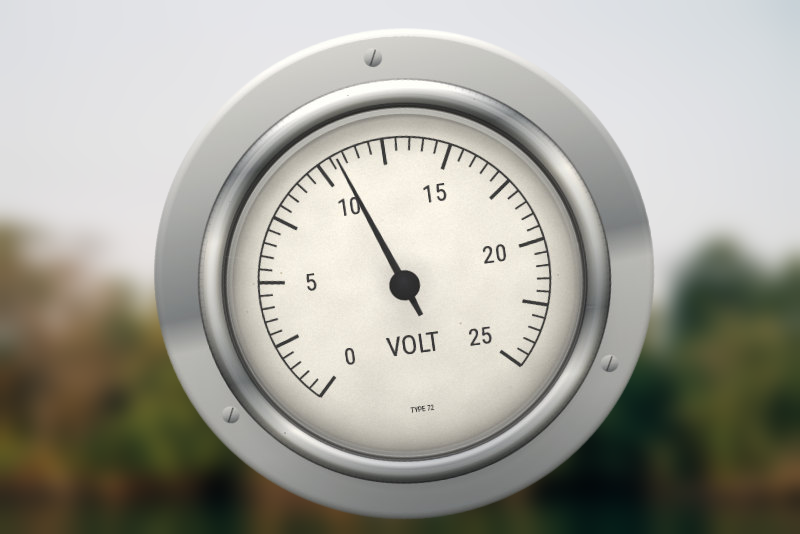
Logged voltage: 10.75 V
